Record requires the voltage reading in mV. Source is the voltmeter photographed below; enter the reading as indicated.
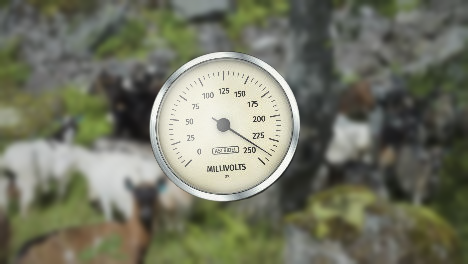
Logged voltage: 240 mV
